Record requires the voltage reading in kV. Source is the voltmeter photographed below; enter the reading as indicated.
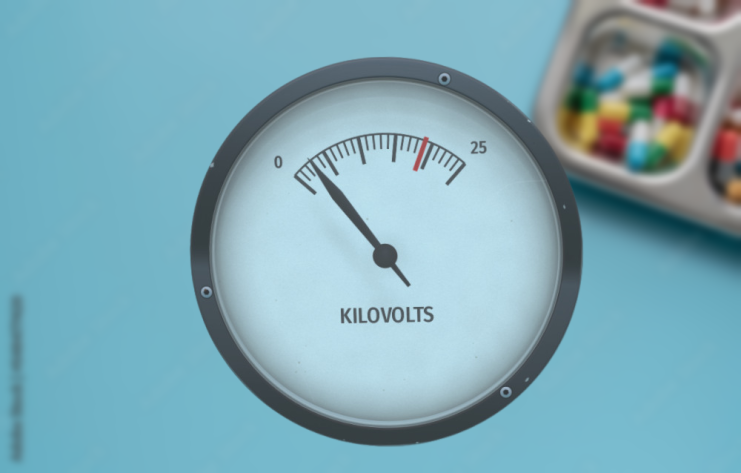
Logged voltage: 3 kV
